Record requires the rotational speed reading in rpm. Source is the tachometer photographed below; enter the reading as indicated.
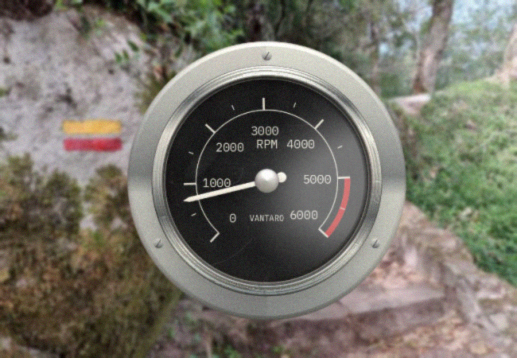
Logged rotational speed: 750 rpm
